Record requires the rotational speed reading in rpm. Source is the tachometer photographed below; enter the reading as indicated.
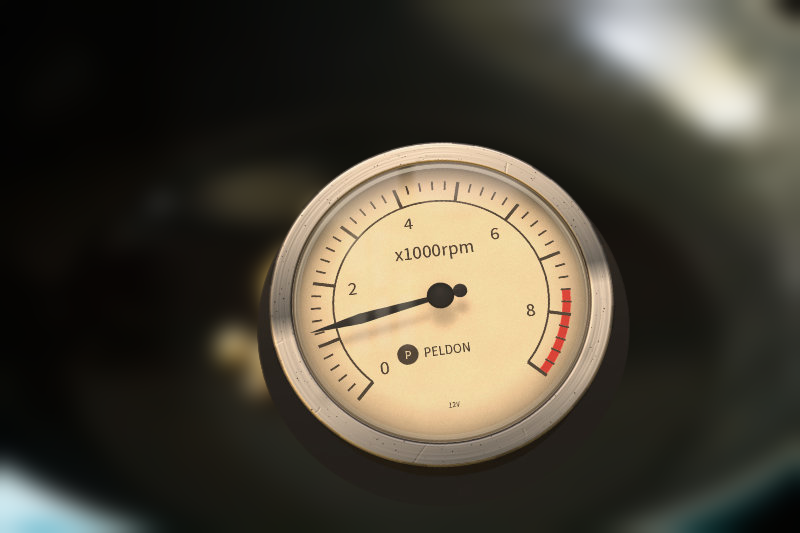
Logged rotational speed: 1200 rpm
